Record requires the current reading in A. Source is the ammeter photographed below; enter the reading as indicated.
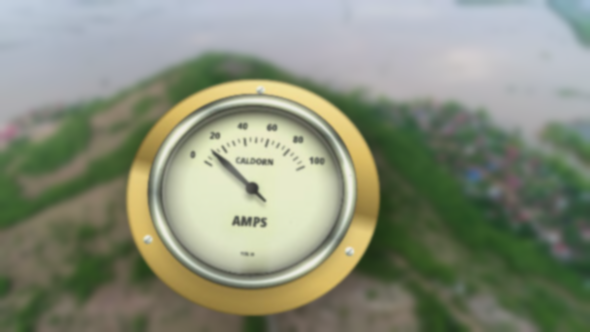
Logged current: 10 A
